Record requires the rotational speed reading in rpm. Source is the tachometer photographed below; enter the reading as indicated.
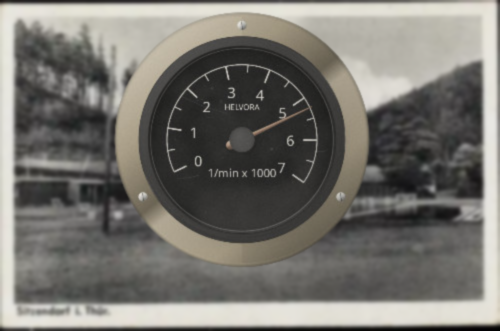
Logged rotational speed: 5250 rpm
